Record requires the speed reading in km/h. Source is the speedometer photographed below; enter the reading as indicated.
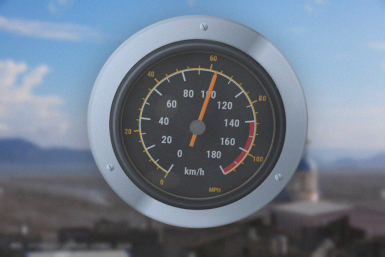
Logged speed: 100 km/h
